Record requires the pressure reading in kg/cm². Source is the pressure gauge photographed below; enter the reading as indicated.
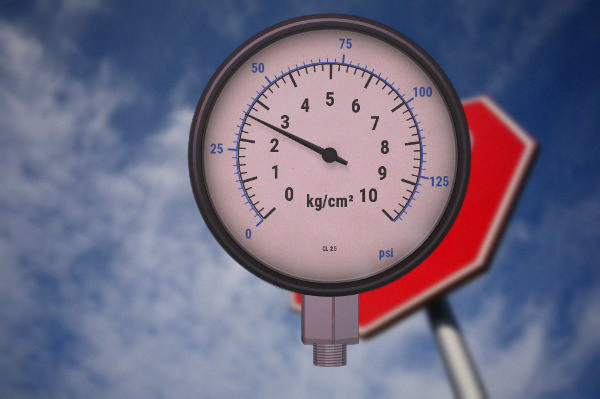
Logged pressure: 2.6 kg/cm²
